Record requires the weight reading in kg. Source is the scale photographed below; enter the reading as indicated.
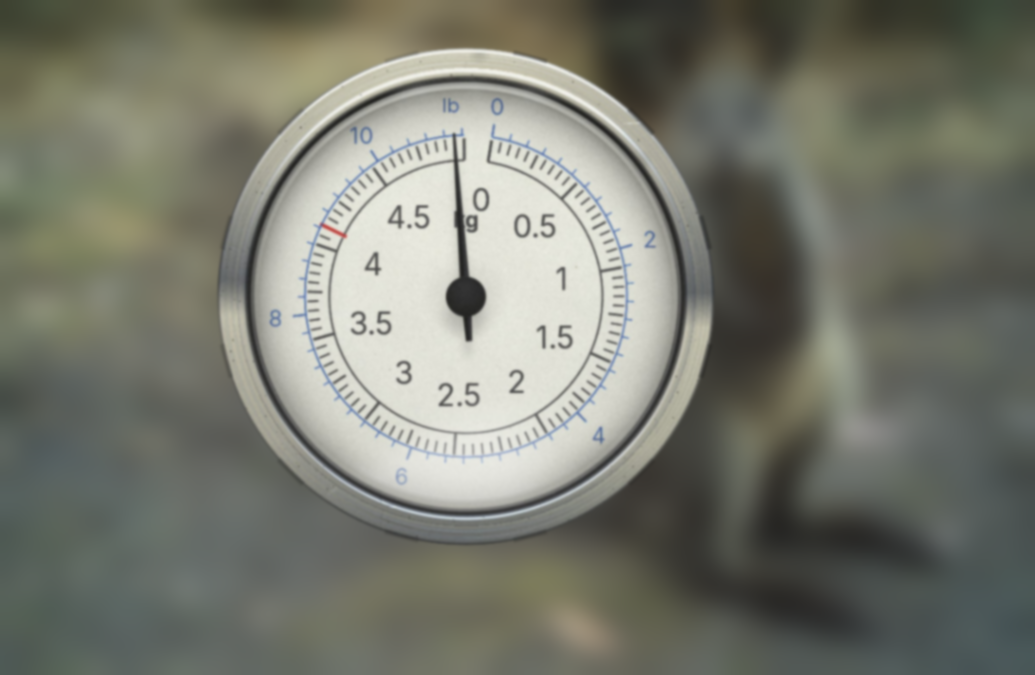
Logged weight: 4.95 kg
